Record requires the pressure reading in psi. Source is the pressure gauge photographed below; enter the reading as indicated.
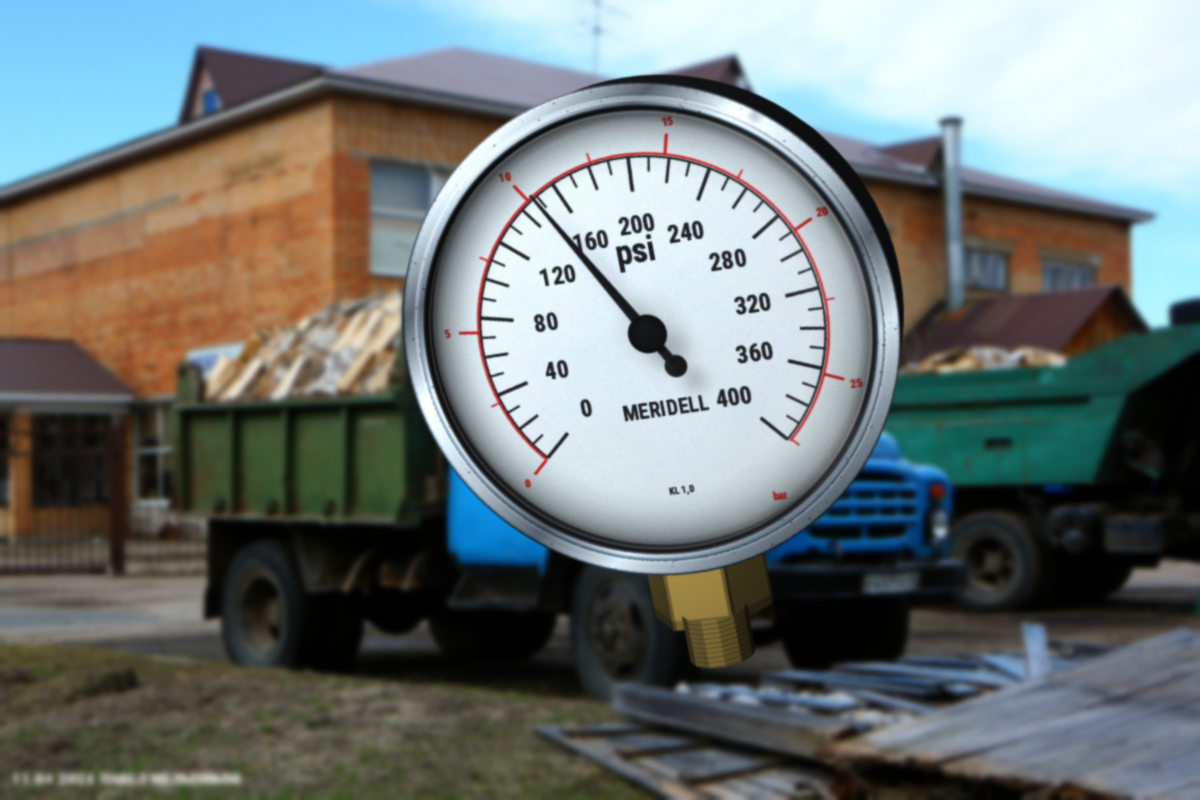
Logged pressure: 150 psi
